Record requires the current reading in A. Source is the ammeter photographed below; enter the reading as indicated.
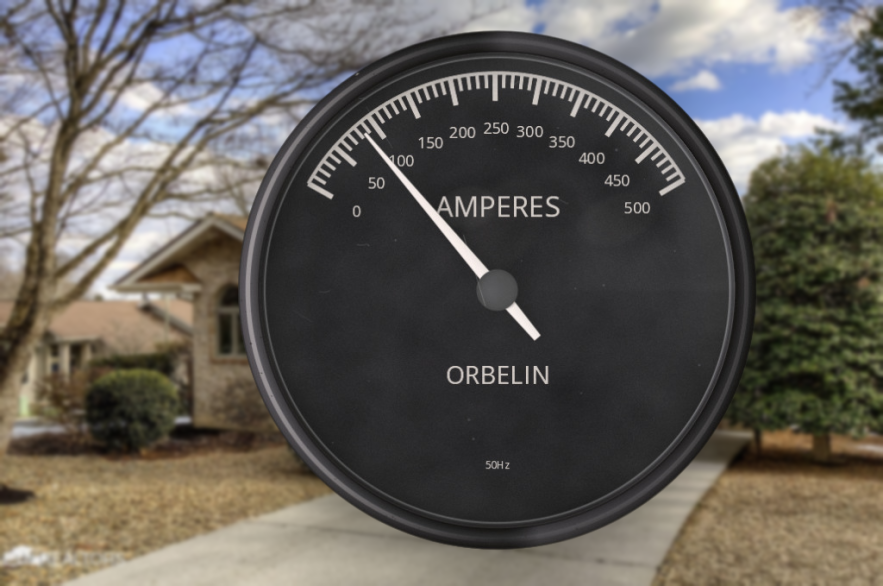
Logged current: 85 A
